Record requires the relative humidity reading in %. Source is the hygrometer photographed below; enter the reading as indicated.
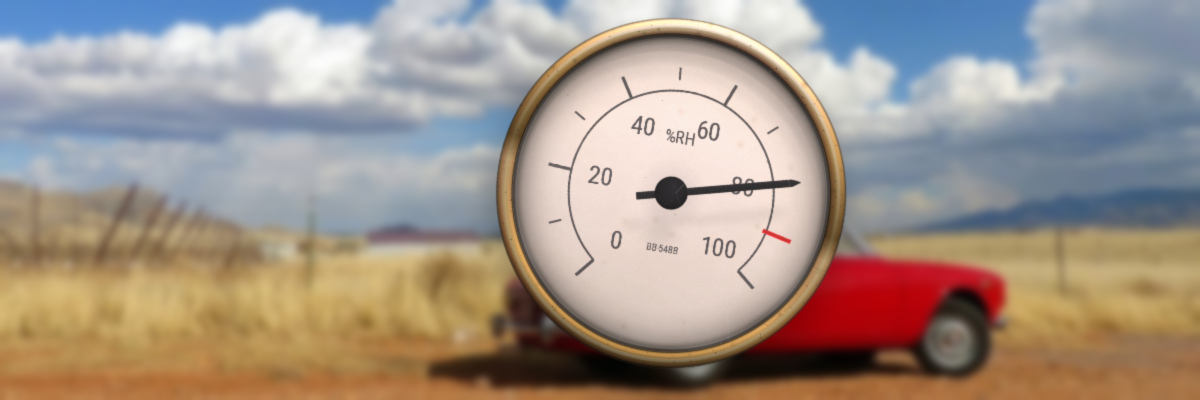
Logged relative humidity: 80 %
